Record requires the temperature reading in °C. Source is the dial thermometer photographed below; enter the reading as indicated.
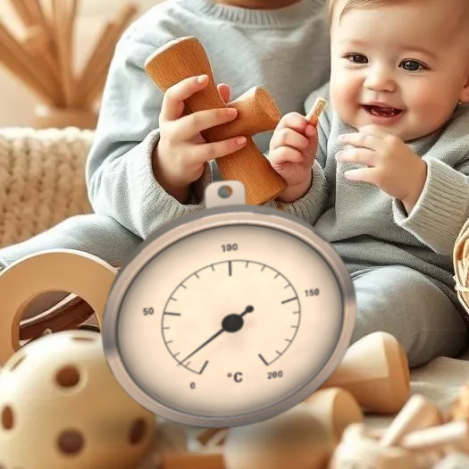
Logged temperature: 15 °C
